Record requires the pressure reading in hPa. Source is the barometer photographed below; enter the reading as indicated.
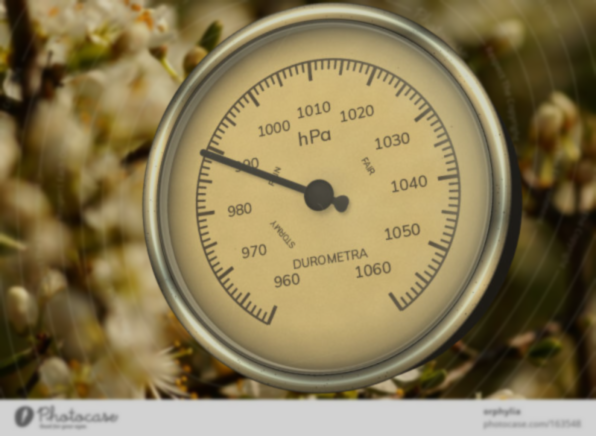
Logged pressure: 989 hPa
